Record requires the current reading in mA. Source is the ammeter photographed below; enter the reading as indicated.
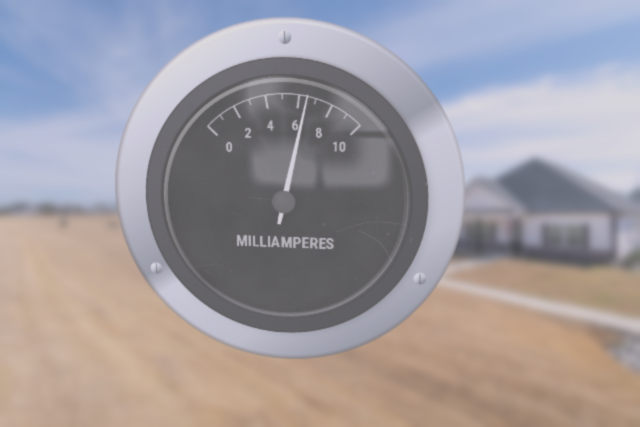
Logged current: 6.5 mA
